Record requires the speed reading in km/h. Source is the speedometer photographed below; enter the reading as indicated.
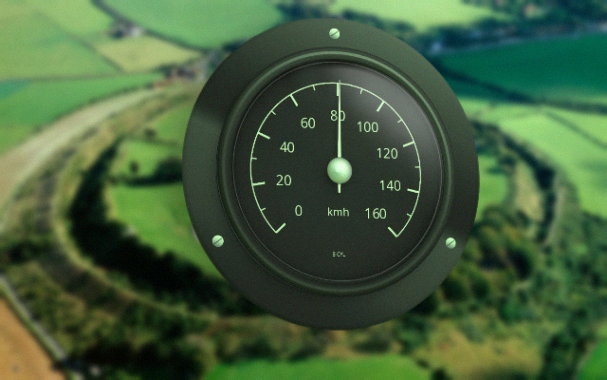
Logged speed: 80 km/h
